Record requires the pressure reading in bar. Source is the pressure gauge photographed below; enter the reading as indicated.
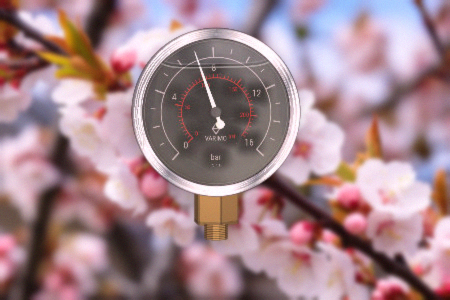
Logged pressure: 7 bar
